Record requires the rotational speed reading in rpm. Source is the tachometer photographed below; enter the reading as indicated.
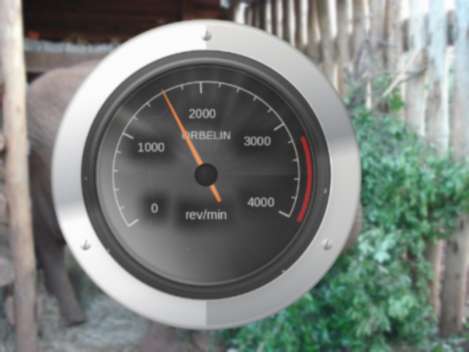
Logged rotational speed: 1600 rpm
